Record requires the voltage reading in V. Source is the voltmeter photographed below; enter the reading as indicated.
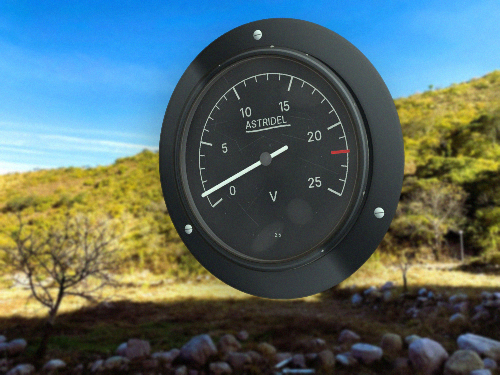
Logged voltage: 1 V
